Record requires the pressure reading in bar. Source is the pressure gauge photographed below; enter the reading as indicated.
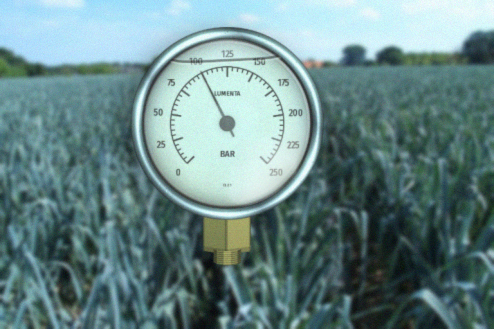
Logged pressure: 100 bar
